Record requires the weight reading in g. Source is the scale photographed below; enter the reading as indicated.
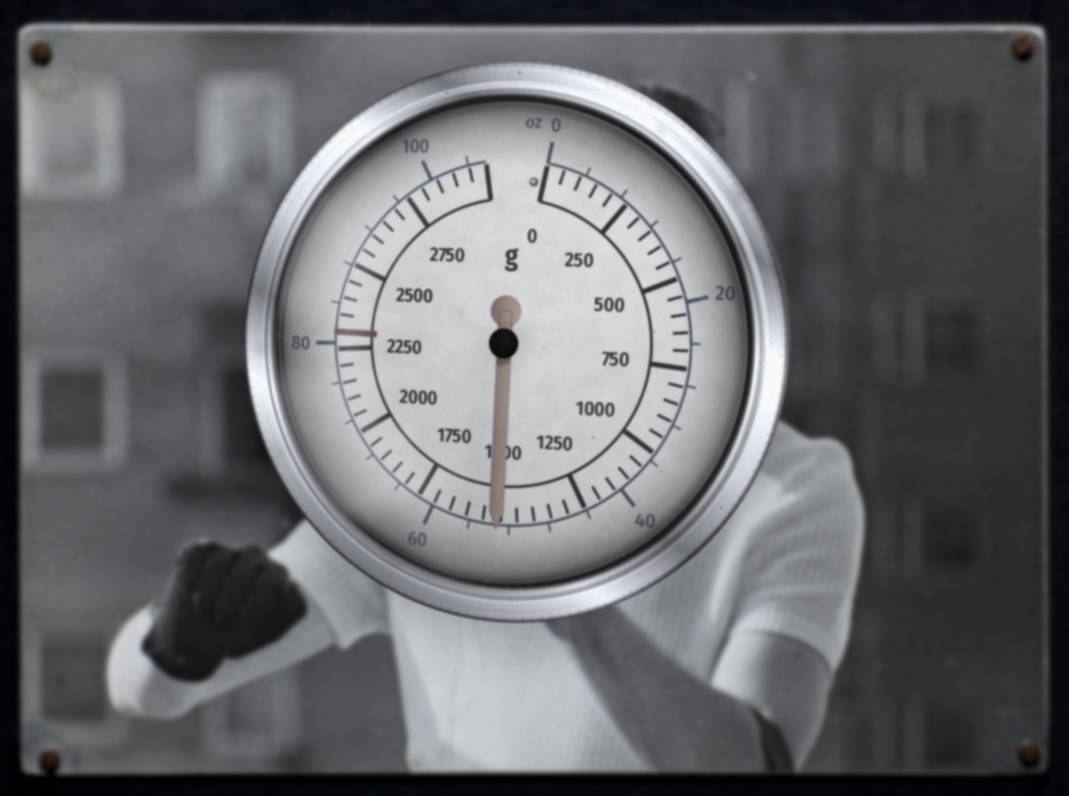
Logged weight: 1500 g
